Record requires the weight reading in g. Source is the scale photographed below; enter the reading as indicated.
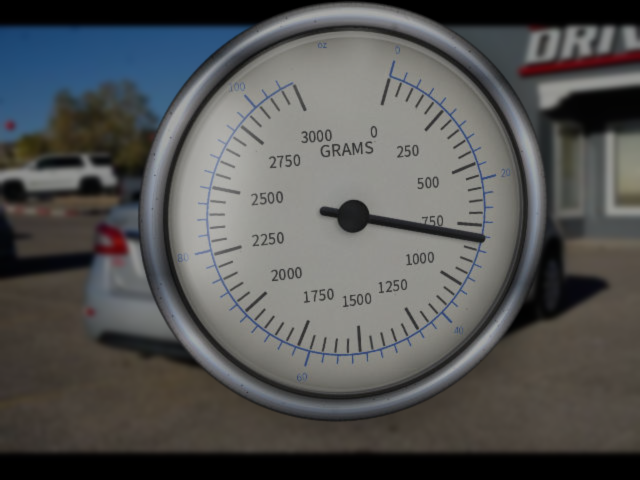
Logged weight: 800 g
